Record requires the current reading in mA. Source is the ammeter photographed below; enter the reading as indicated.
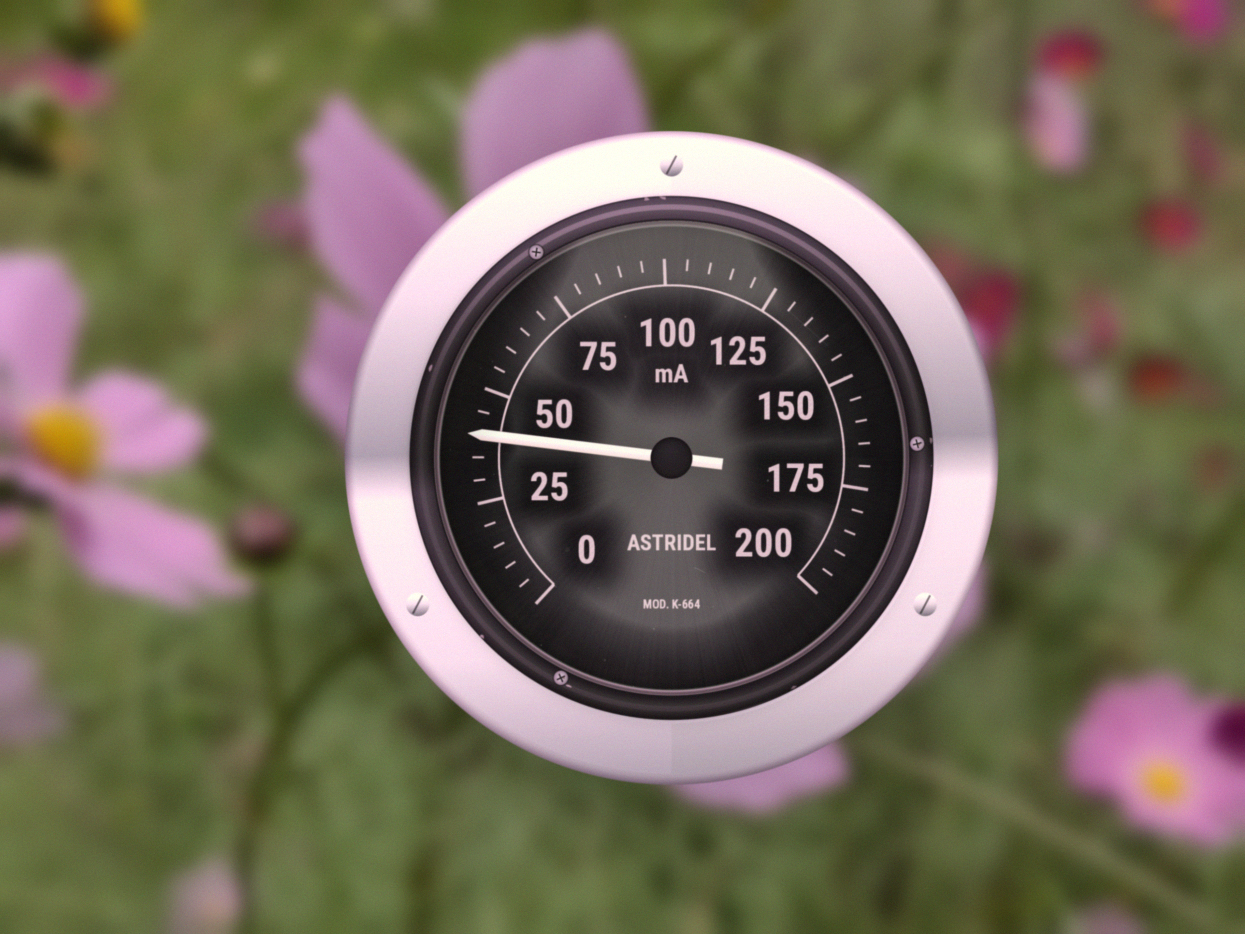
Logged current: 40 mA
